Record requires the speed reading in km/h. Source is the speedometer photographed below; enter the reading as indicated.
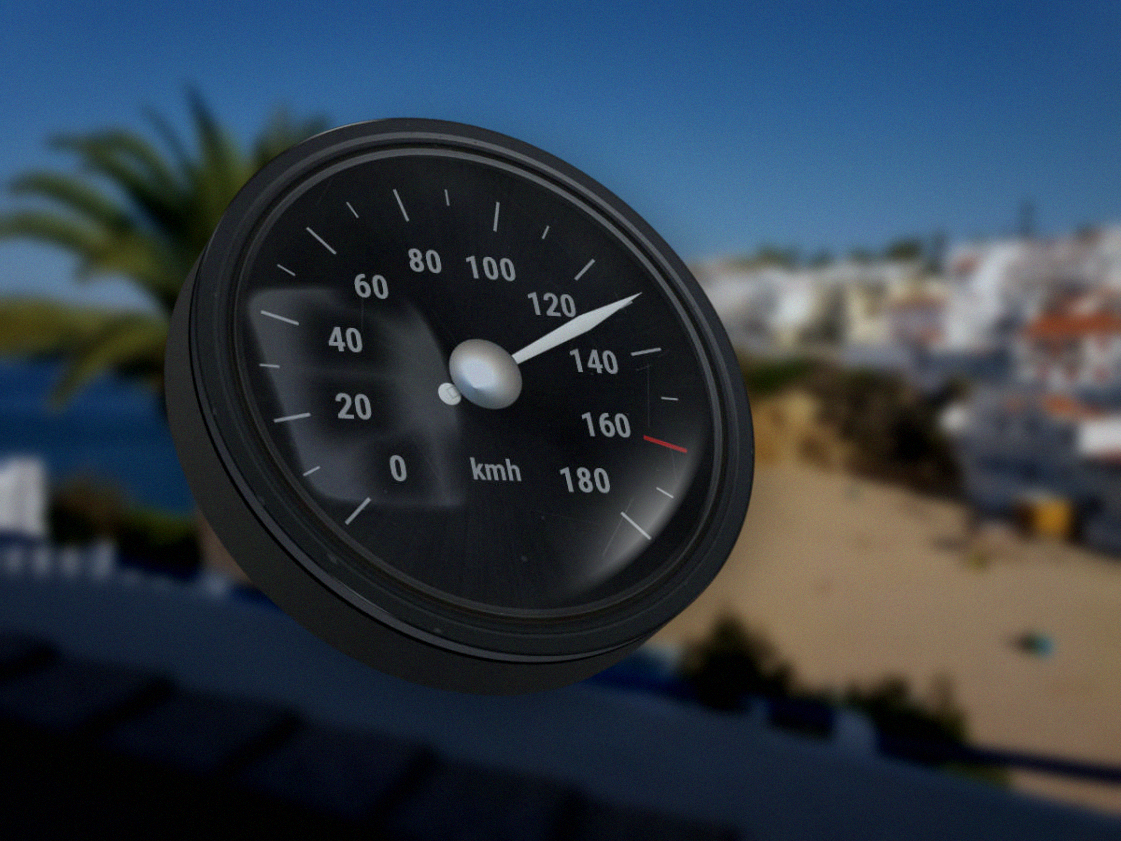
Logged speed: 130 km/h
